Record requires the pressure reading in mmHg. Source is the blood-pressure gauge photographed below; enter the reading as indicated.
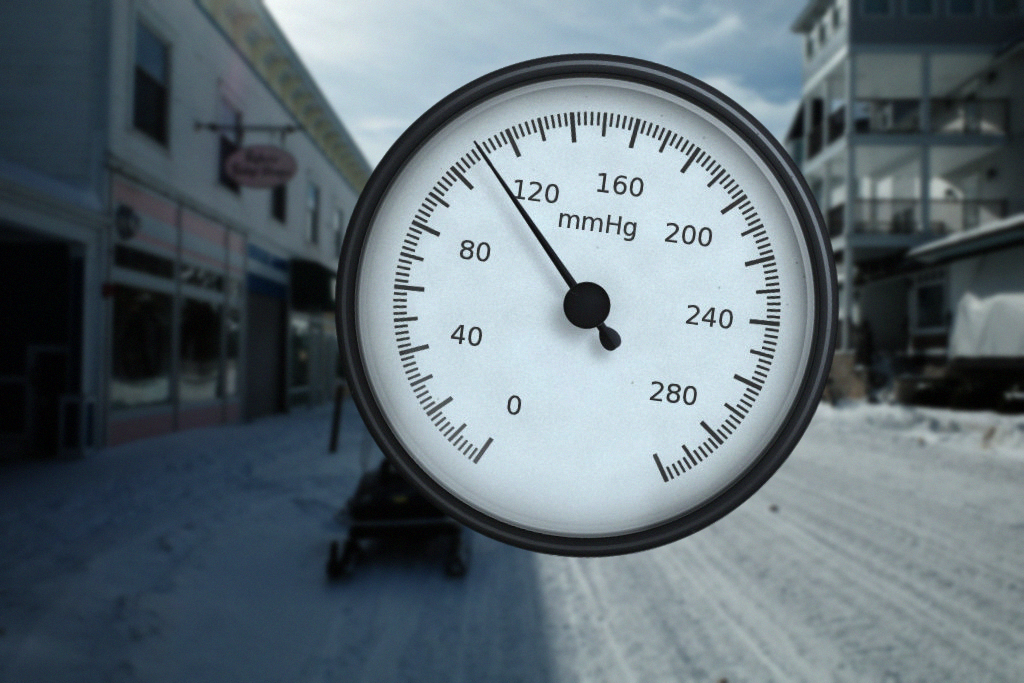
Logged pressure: 110 mmHg
